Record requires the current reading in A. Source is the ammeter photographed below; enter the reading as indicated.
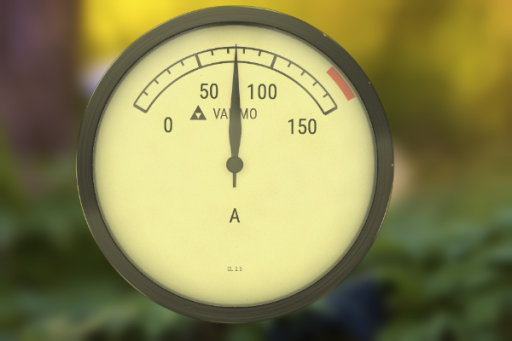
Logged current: 75 A
